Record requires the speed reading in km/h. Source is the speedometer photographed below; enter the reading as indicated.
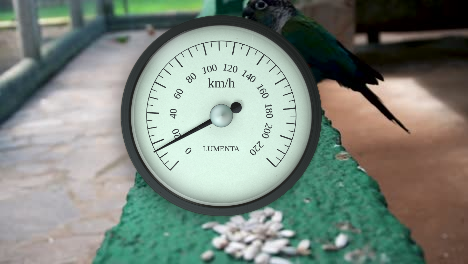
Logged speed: 15 km/h
